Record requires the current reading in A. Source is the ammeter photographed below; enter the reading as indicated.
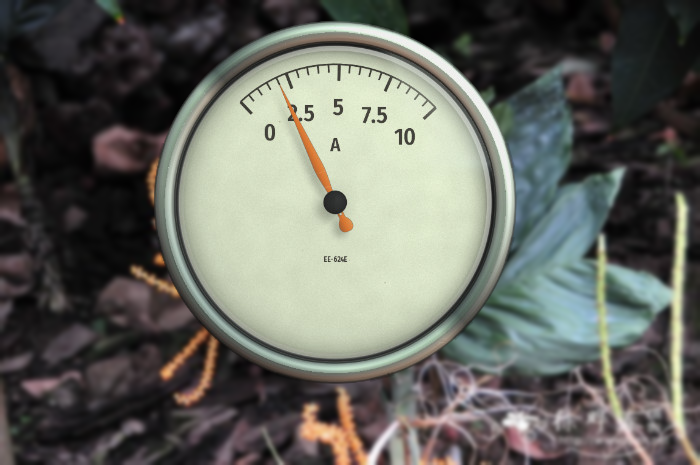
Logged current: 2 A
